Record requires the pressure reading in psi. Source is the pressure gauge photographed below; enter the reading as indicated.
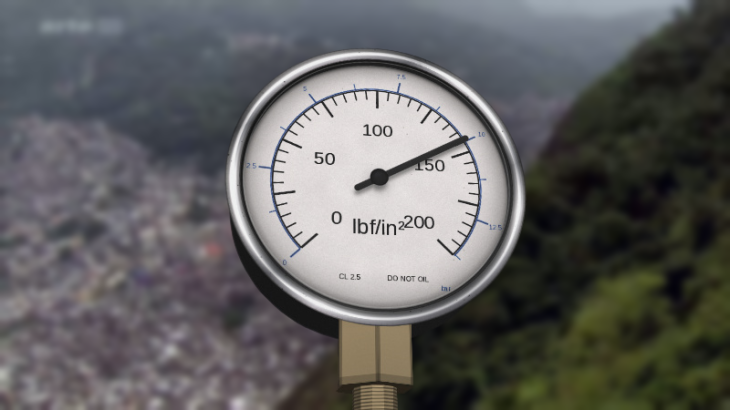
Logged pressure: 145 psi
